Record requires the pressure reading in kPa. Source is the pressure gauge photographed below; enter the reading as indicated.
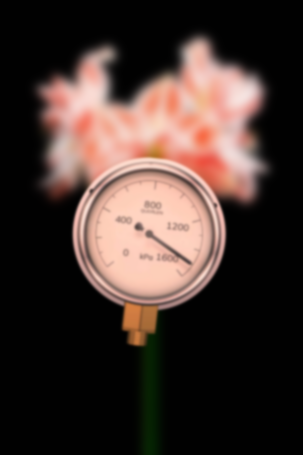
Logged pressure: 1500 kPa
